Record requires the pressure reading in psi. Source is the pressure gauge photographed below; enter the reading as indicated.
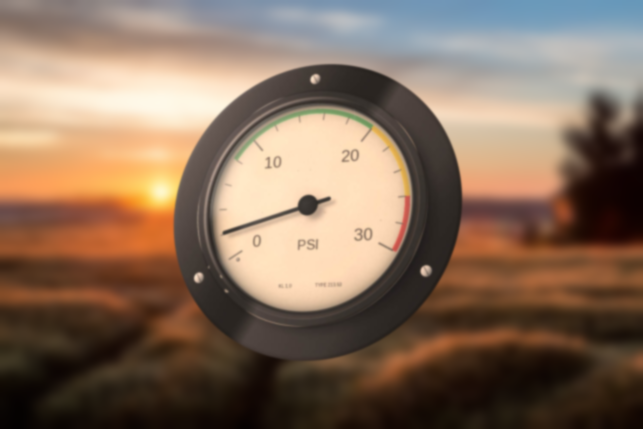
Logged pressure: 2 psi
